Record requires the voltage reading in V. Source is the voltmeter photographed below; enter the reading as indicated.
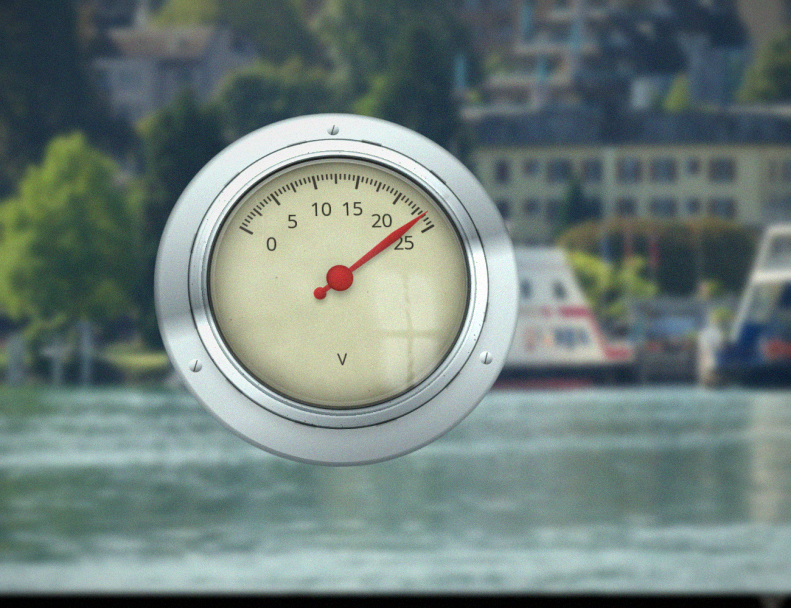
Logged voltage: 23.5 V
